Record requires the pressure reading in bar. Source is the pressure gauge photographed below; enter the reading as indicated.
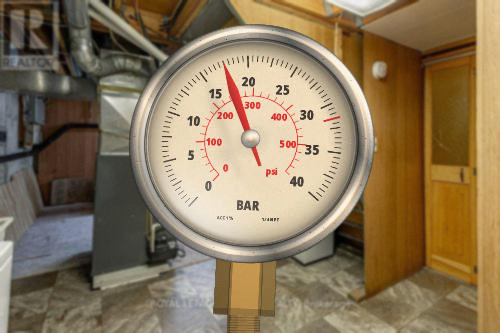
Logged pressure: 17.5 bar
